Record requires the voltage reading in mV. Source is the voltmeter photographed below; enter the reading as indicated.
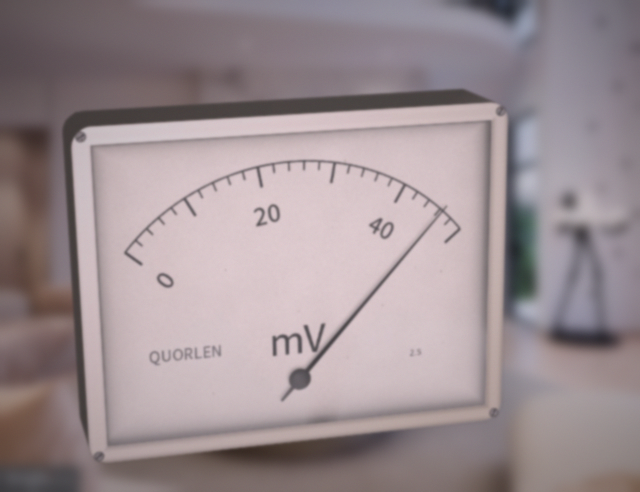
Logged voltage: 46 mV
